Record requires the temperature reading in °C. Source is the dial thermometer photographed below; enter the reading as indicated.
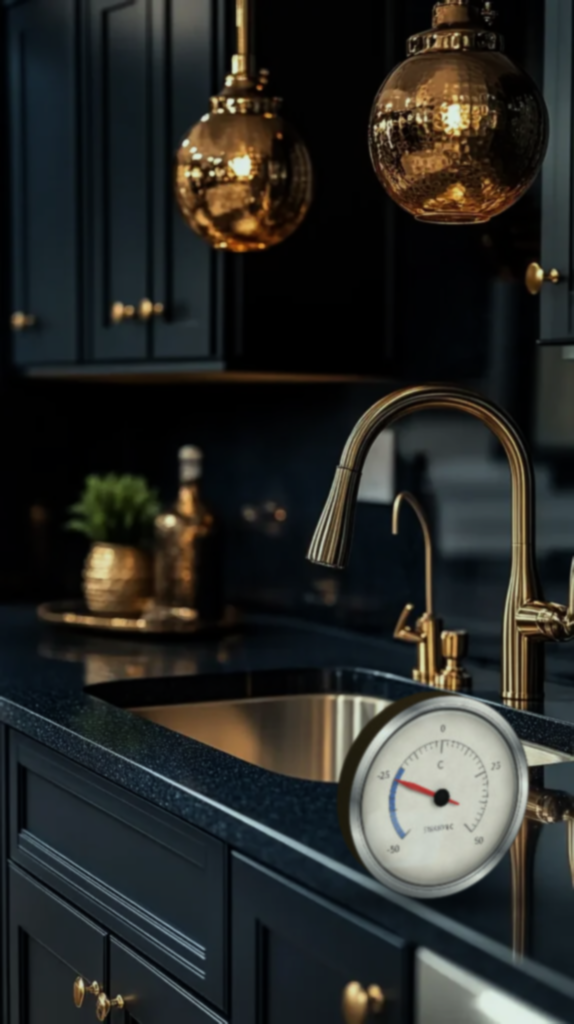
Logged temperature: -25 °C
